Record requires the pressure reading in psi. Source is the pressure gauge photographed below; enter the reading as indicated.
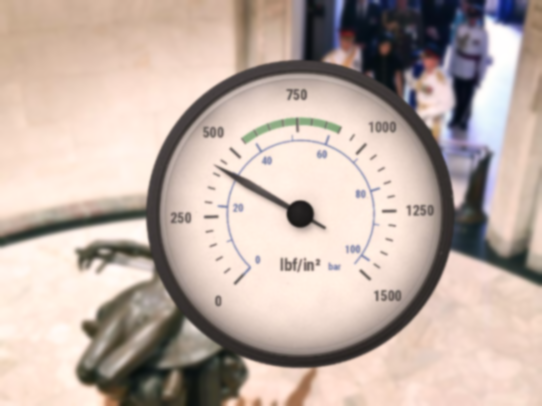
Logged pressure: 425 psi
